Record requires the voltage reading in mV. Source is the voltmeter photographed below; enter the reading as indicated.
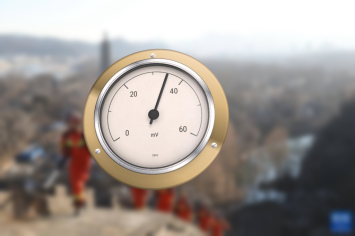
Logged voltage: 35 mV
